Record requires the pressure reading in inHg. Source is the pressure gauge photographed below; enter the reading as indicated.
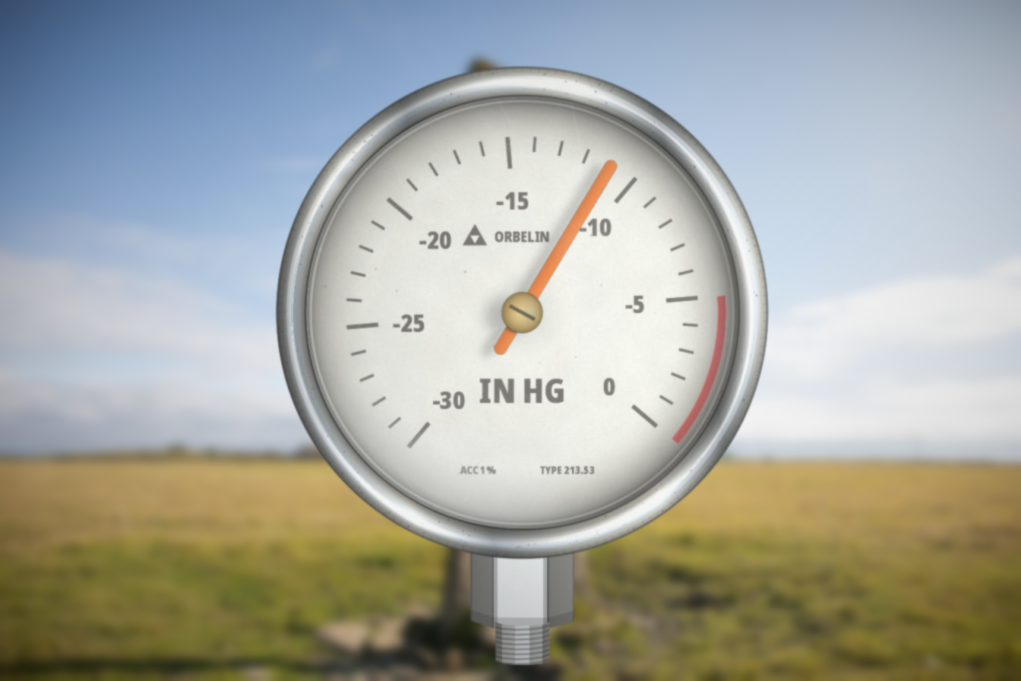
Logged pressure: -11 inHg
